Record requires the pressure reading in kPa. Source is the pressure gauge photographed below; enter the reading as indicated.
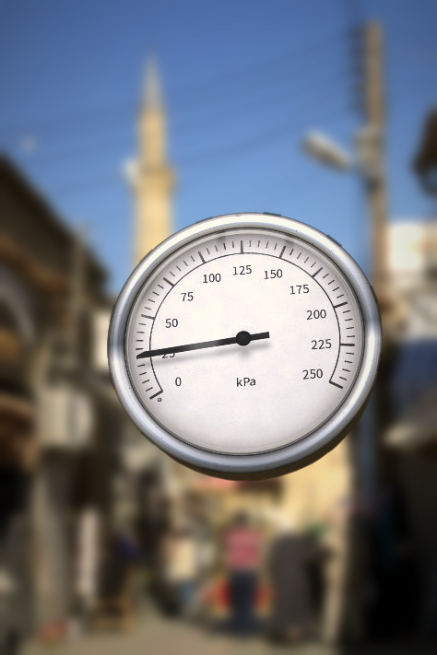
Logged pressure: 25 kPa
